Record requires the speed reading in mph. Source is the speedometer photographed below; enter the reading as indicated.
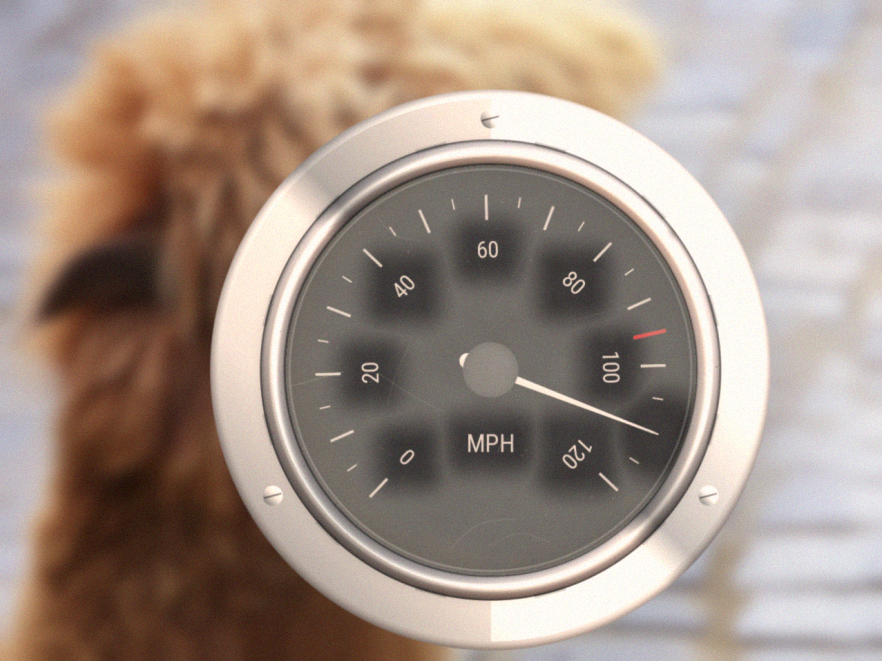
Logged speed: 110 mph
